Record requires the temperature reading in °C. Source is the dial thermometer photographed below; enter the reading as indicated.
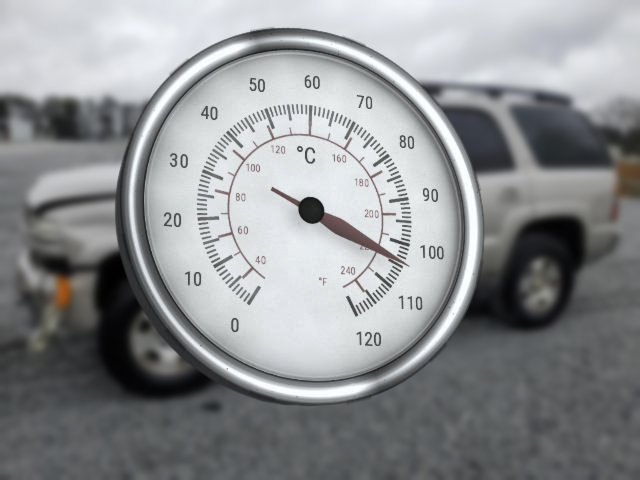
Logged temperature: 105 °C
